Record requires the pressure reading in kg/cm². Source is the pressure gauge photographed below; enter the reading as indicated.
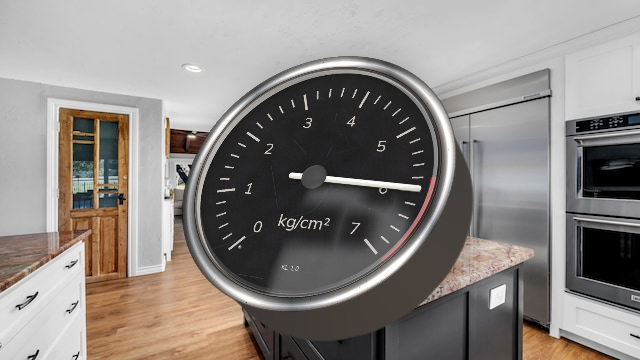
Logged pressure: 6 kg/cm²
